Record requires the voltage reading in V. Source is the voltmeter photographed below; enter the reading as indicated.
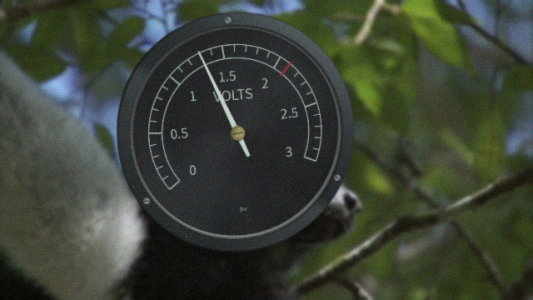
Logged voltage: 1.3 V
